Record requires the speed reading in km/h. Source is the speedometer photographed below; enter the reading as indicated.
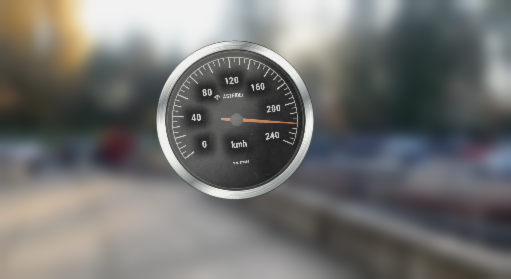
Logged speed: 220 km/h
